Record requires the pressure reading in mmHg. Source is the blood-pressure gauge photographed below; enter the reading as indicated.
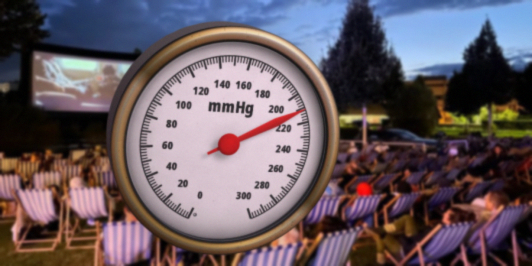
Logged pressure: 210 mmHg
